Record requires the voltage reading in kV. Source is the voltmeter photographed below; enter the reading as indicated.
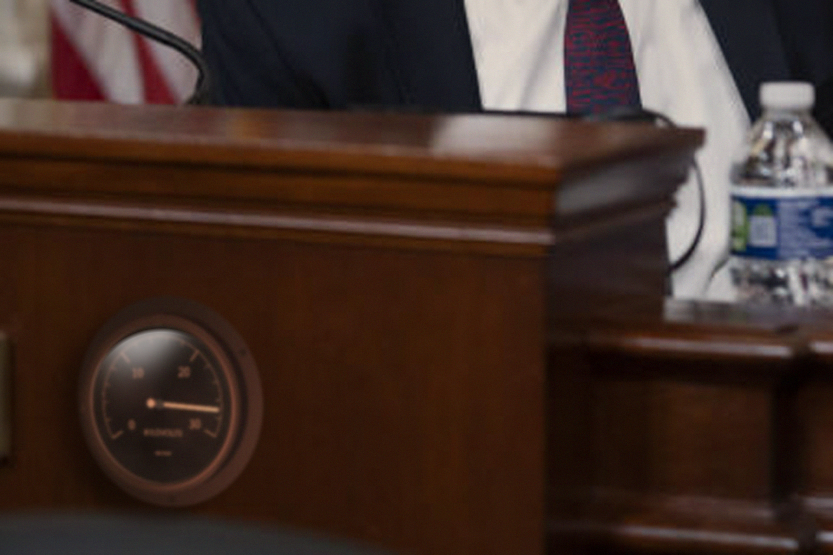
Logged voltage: 27 kV
